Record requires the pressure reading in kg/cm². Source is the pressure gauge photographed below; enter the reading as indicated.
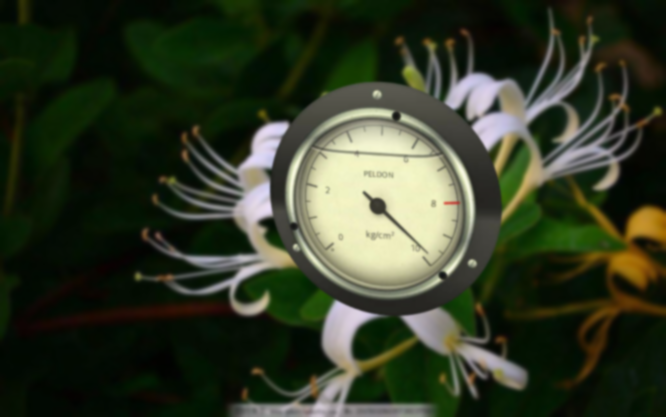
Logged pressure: 9.75 kg/cm²
